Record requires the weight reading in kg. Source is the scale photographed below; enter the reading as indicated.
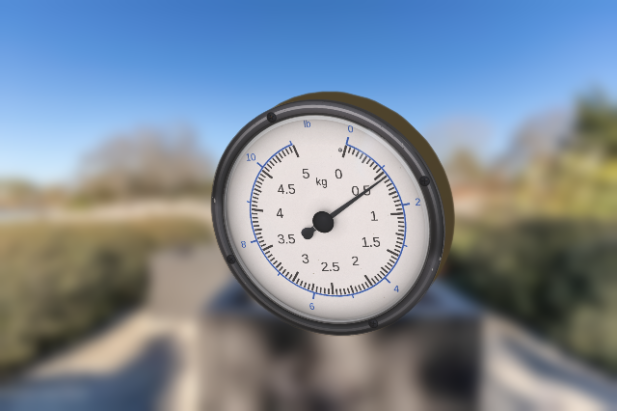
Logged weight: 0.55 kg
